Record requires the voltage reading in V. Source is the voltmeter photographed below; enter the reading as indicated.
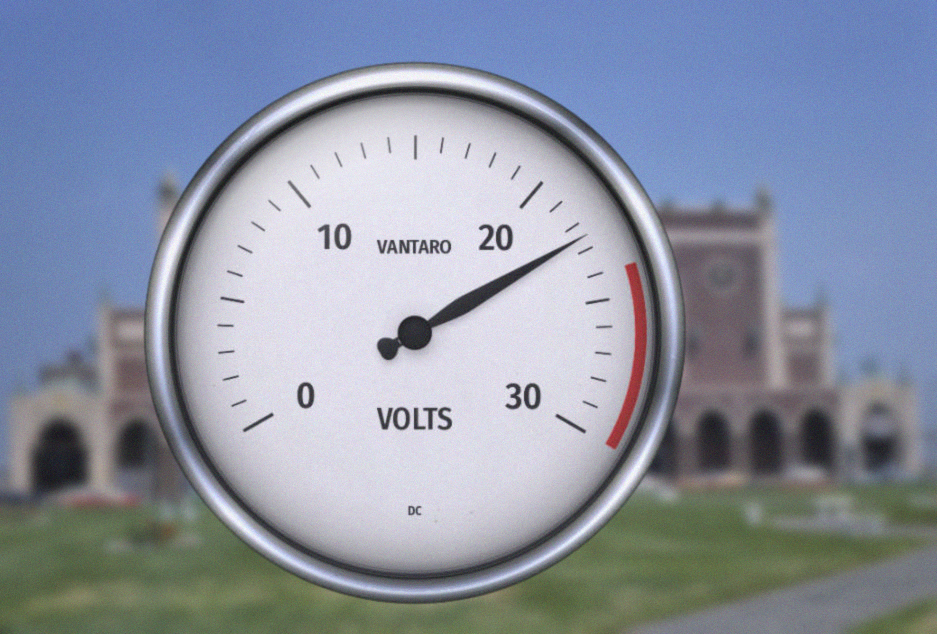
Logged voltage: 22.5 V
